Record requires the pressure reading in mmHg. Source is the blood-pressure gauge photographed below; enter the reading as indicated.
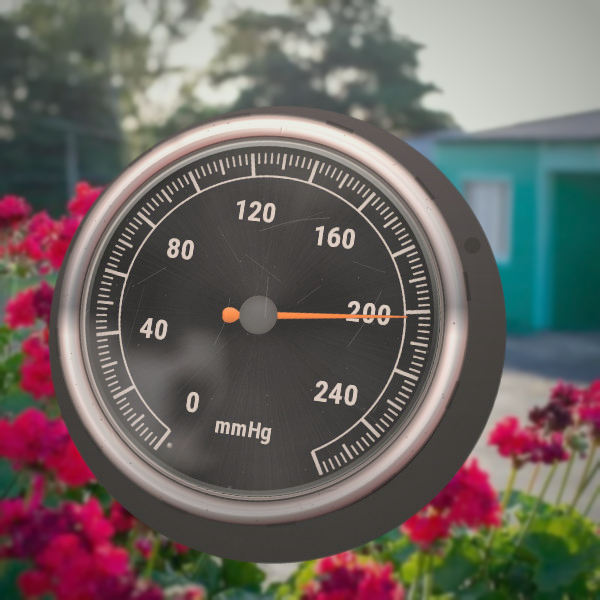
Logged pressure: 202 mmHg
